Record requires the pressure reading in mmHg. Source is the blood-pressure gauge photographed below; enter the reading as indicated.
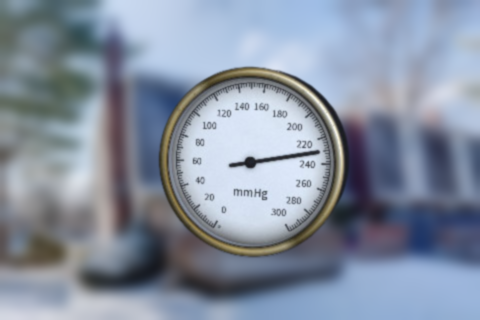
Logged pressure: 230 mmHg
